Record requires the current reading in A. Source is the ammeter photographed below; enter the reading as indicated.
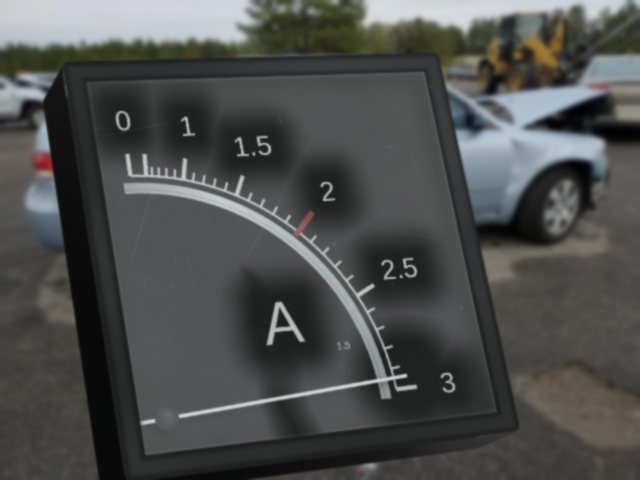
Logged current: 2.95 A
